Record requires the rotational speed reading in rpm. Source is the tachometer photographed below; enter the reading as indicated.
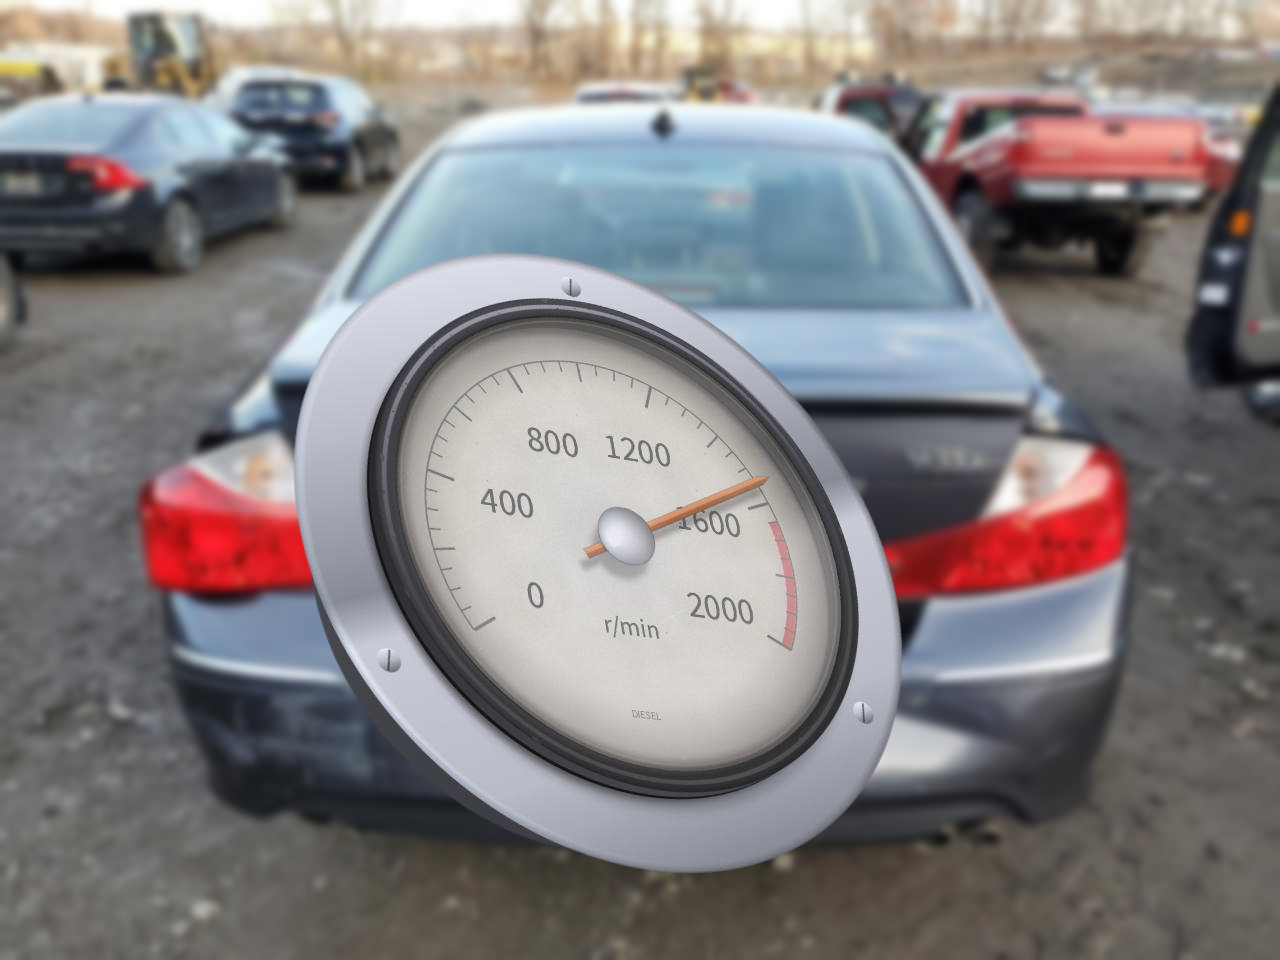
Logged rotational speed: 1550 rpm
